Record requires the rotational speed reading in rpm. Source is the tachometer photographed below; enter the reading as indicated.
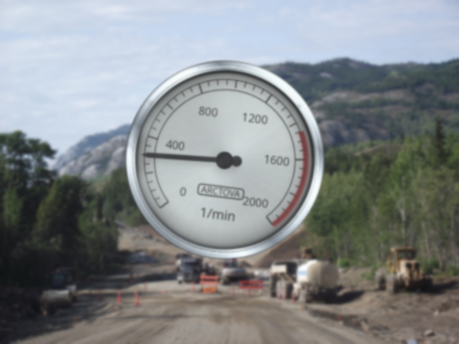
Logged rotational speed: 300 rpm
